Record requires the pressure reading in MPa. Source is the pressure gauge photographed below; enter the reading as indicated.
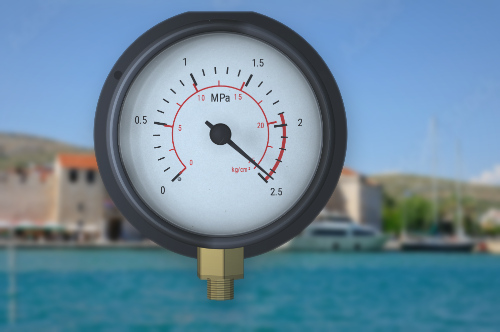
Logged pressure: 2.45 MPa
